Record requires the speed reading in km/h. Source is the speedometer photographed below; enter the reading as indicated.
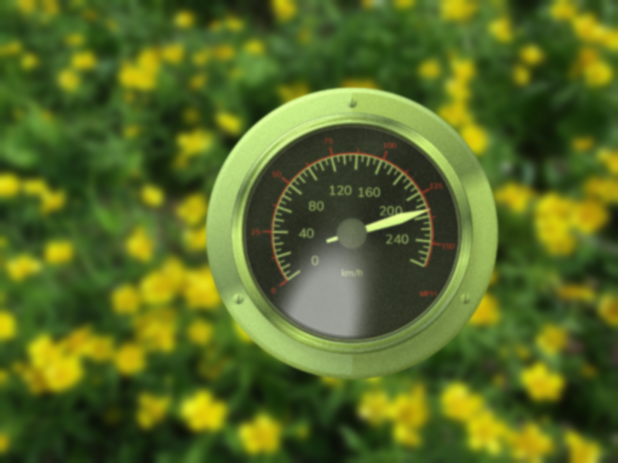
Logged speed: 215 km/h
